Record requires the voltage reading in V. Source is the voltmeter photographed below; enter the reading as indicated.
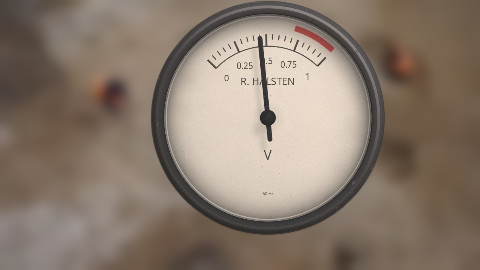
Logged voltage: 0.45 V
